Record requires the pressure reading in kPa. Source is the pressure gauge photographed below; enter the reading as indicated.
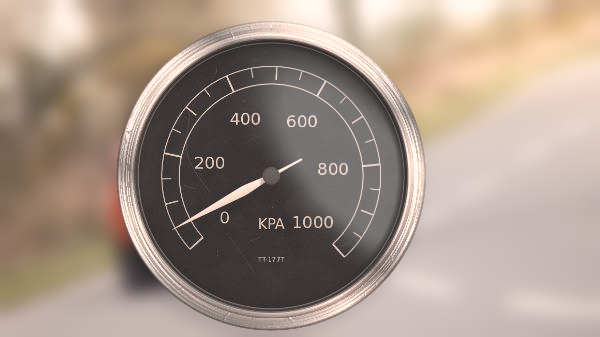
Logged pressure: 50 kPa
